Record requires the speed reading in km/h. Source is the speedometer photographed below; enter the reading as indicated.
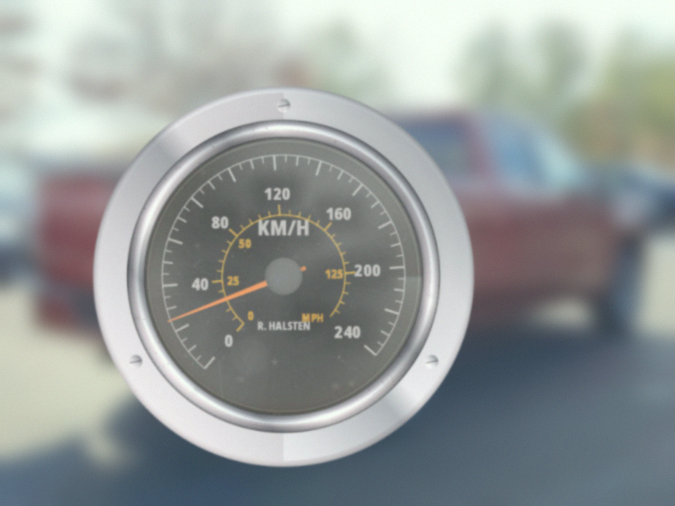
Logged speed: 25 km/h
